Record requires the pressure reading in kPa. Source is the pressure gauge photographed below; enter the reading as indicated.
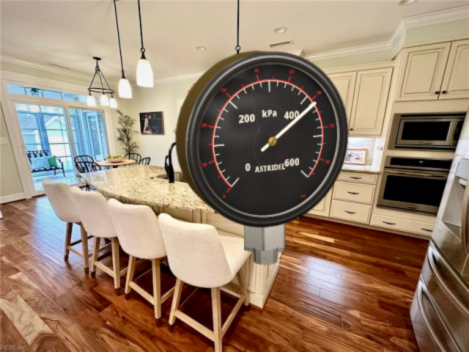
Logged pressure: 420 kPa
